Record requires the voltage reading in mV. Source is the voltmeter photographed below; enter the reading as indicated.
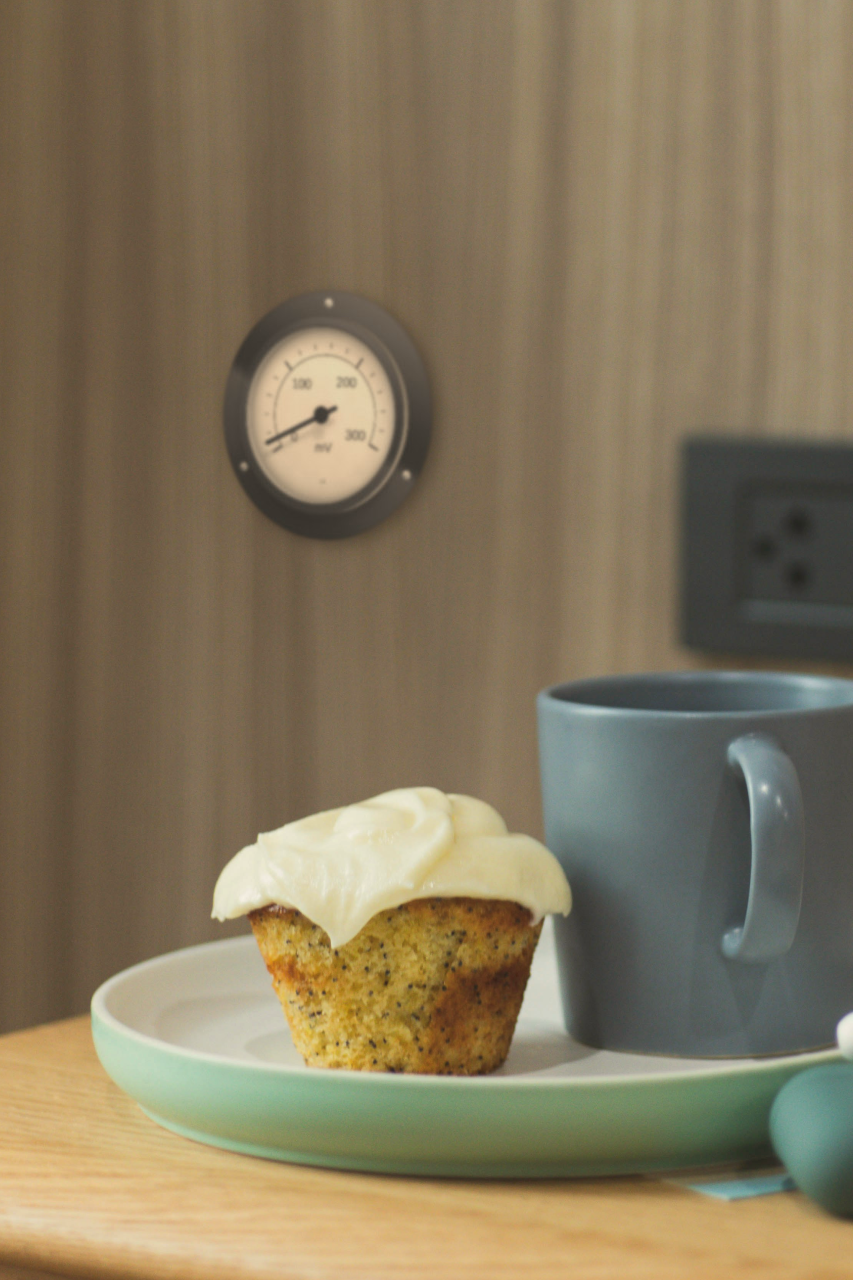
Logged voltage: 10 mV
